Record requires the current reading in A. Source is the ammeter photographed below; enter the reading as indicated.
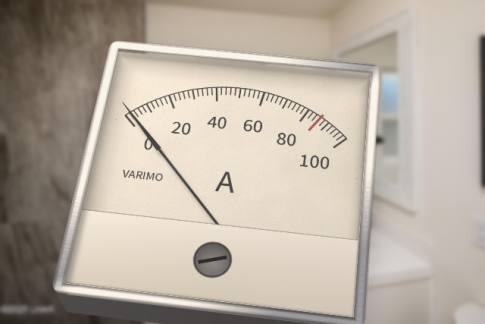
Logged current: 2 A
